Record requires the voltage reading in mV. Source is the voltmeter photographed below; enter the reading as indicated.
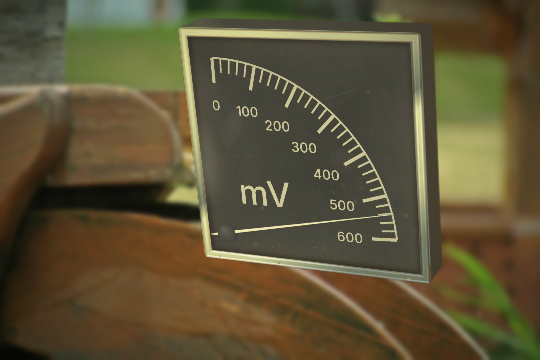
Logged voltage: 540 mV
